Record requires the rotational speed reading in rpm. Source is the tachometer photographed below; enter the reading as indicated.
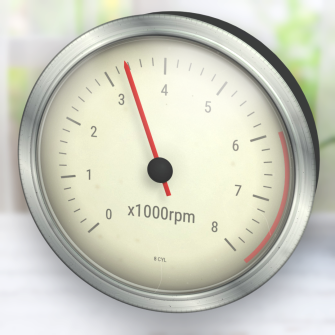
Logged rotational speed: 3400 rpm
